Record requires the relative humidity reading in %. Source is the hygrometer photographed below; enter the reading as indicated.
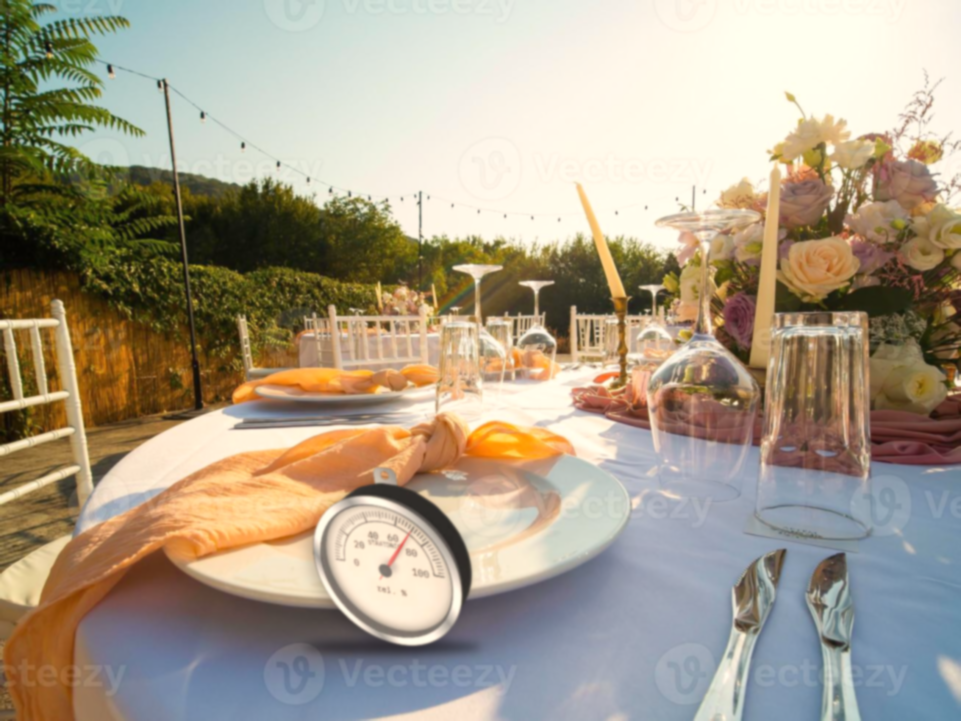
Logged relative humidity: 70 %
